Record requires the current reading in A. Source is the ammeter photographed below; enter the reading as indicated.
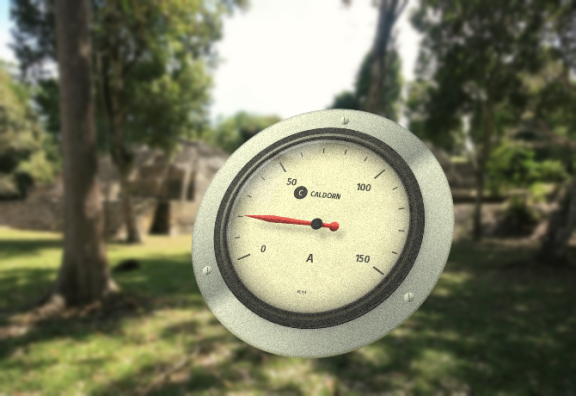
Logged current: 20 A
